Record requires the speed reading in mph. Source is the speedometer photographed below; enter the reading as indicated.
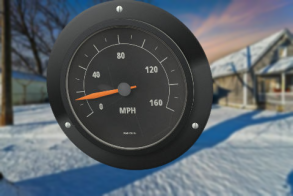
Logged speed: 15 mph
